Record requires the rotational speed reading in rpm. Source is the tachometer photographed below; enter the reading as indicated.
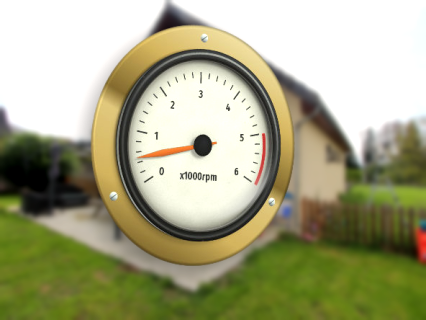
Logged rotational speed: 500 rpm
